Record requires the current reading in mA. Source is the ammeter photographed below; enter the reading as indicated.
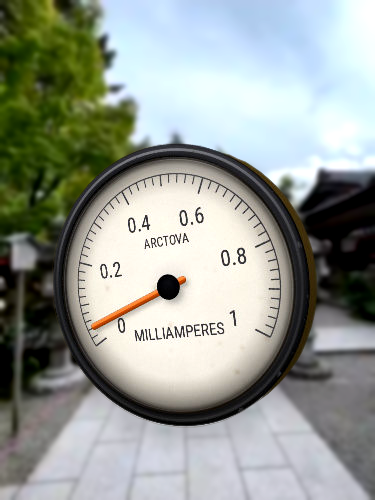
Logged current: 0.04 mA
